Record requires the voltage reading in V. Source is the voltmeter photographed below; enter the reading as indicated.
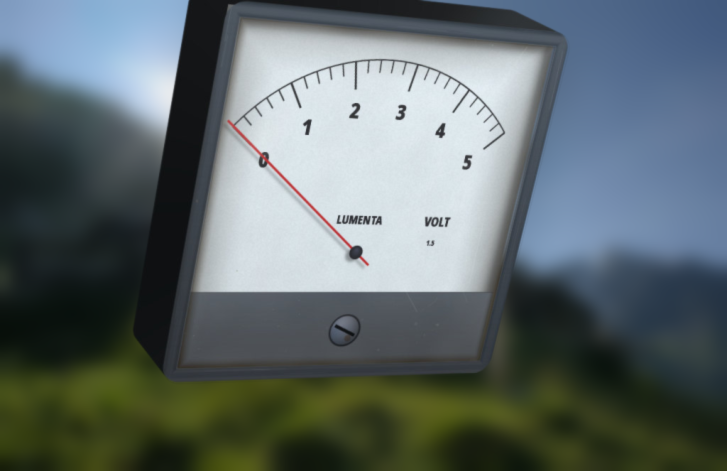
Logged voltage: 0 V
